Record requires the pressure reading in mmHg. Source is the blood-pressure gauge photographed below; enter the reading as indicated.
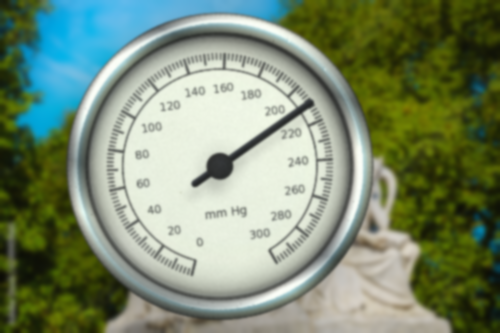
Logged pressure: 210 mmHg
